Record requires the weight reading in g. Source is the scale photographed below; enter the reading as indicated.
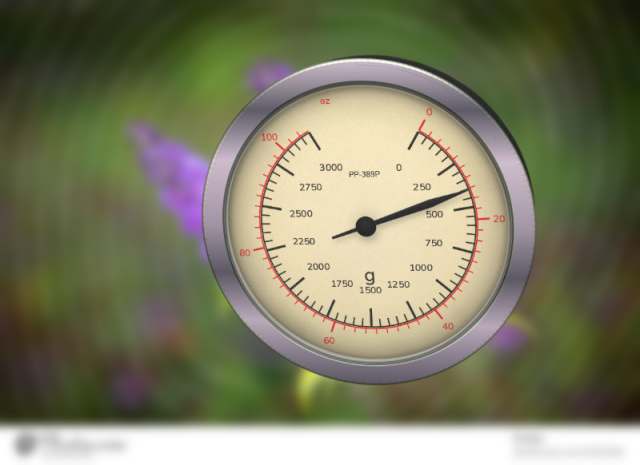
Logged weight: 400 g
